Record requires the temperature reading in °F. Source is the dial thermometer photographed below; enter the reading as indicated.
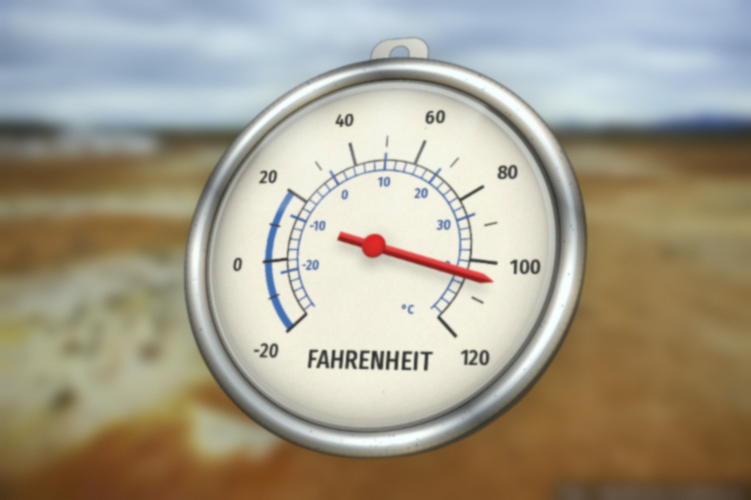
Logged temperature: 105 °F
